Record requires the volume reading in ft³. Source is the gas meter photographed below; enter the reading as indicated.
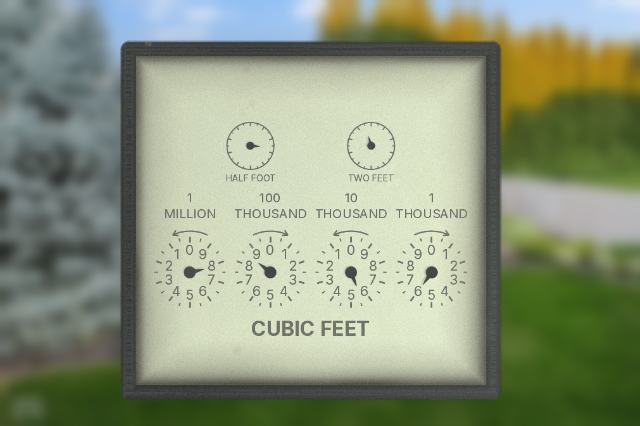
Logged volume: 785600 ft³
